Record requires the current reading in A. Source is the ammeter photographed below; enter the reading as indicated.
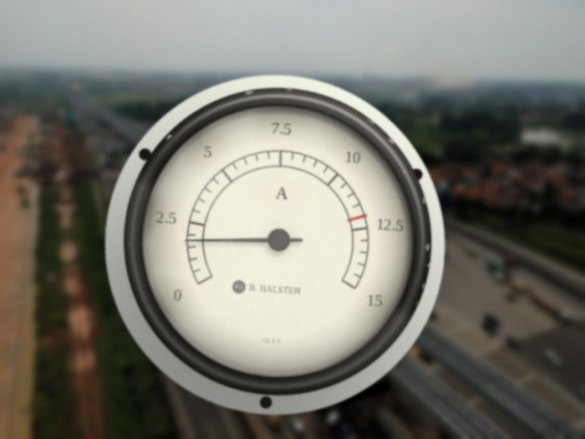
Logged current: 1.75 A
